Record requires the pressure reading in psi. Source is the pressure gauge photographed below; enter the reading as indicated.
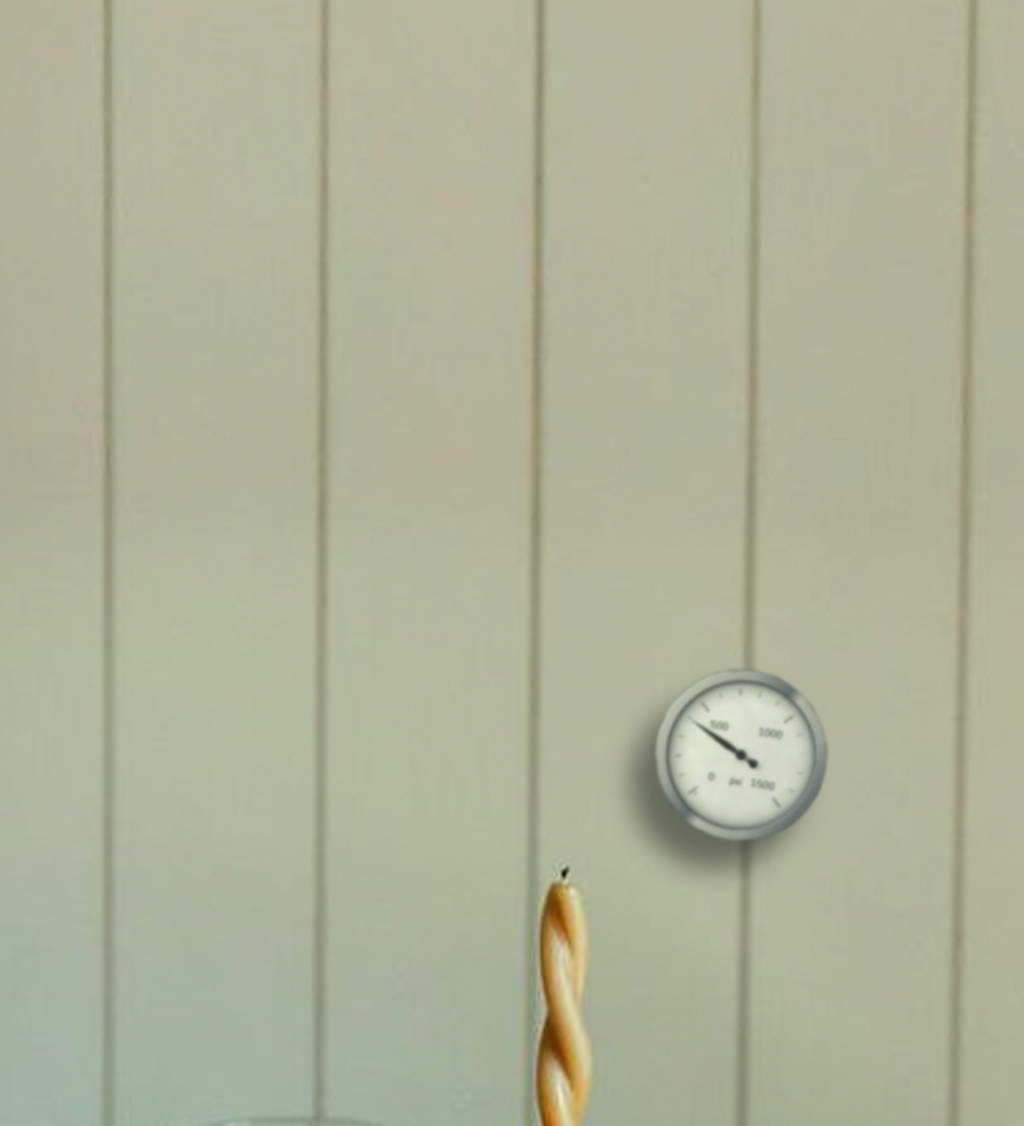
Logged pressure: 400 psi
